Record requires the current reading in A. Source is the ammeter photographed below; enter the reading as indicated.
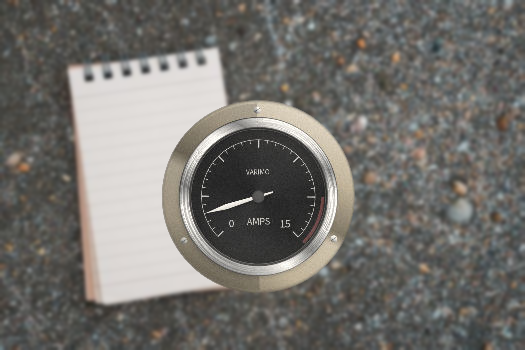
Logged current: 1.5 A
